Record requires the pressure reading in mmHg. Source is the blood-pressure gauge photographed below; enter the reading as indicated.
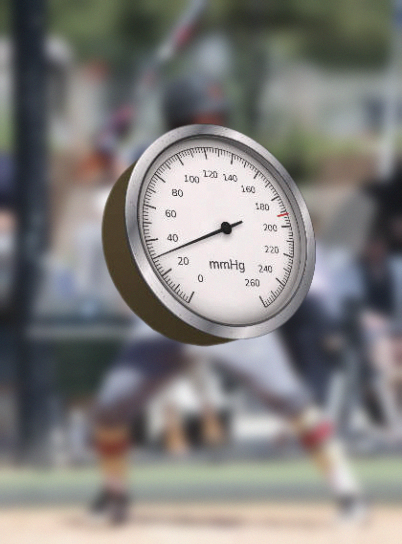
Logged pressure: 30 mmHg
